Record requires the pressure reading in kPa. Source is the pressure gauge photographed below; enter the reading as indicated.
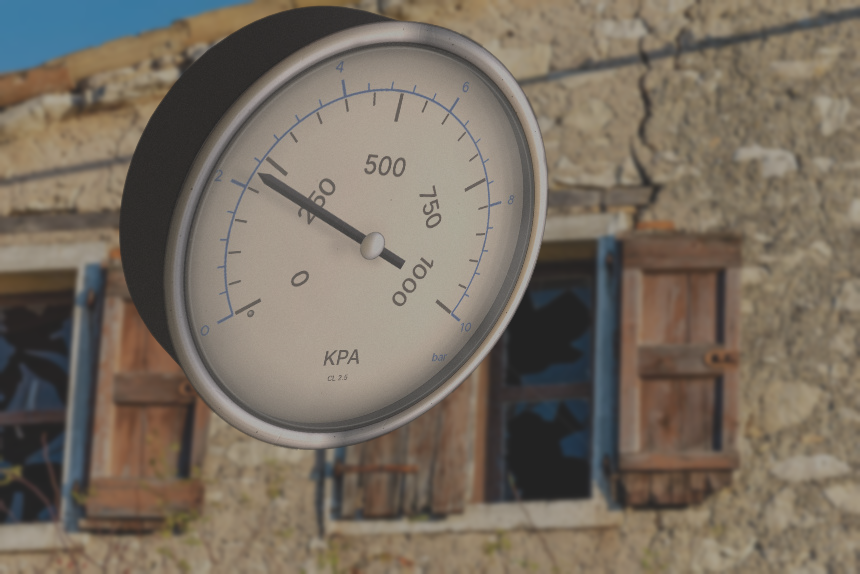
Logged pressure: 225 kPa
